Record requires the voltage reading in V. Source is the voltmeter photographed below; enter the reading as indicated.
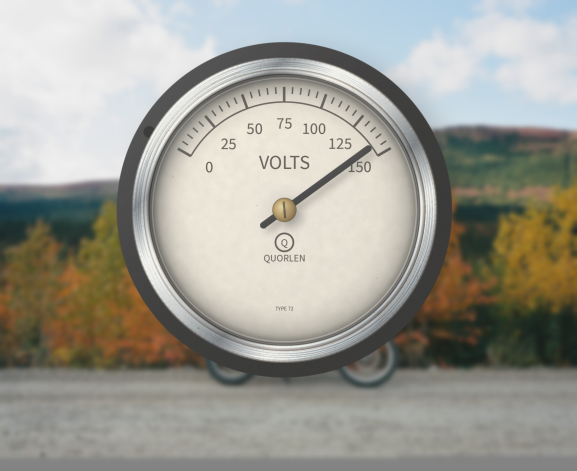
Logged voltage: 142.5 V
